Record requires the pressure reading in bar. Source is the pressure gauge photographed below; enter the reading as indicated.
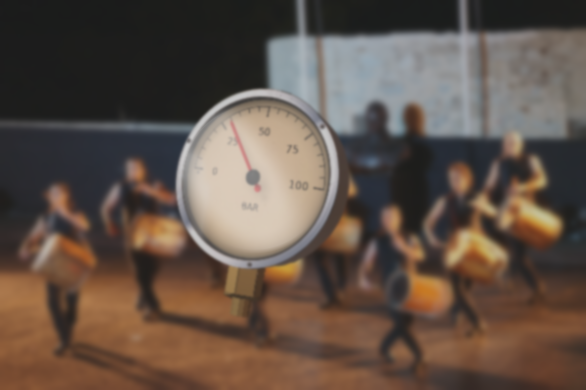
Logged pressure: 30 bar
